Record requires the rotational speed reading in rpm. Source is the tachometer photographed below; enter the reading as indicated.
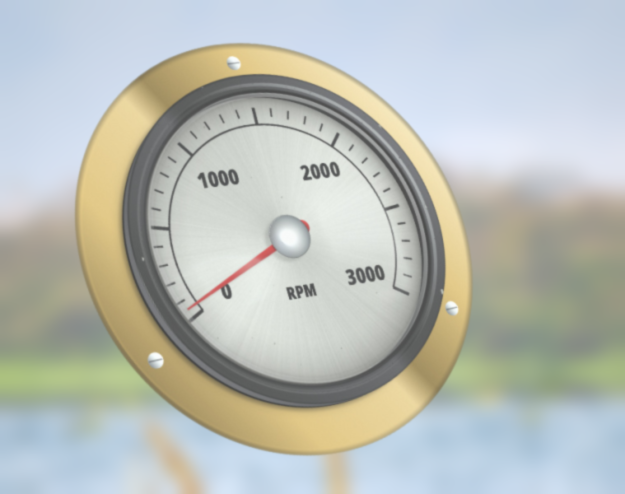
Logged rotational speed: 50 rpm
